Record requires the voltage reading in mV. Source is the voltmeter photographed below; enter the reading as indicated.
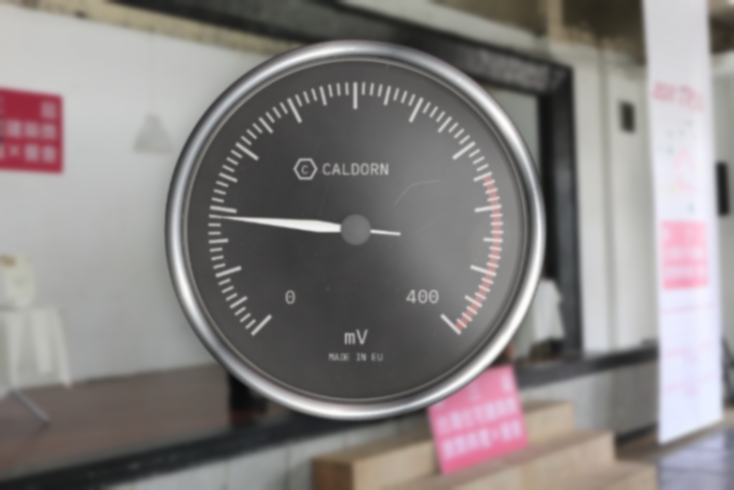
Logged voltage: 75 mV
